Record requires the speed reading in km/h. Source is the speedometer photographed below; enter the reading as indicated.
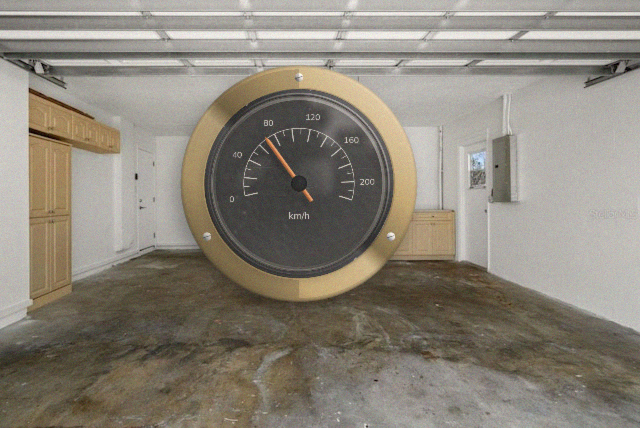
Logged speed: 70 km/h
